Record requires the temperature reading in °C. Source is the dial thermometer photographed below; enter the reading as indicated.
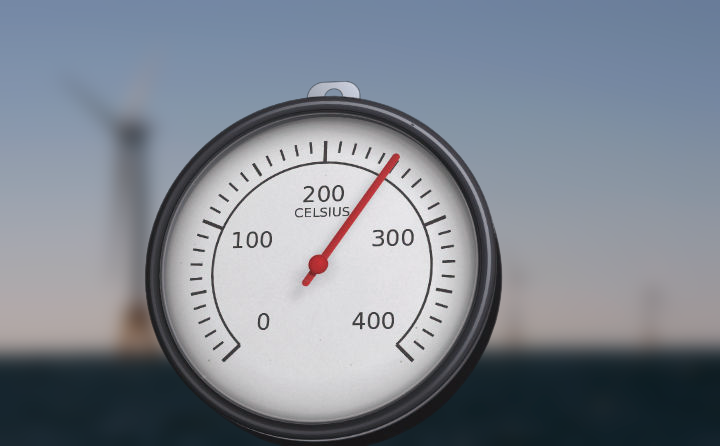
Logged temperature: 250 °C
